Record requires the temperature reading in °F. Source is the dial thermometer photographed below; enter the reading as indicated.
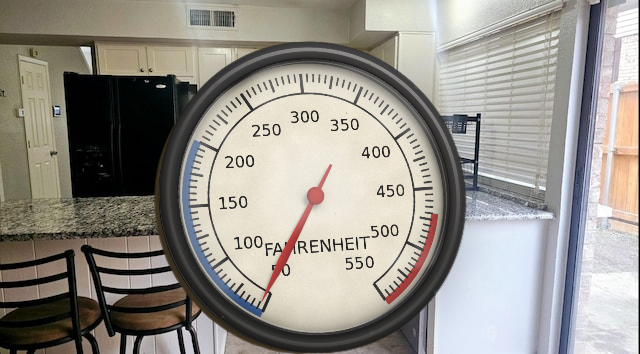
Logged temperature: 55 °F
